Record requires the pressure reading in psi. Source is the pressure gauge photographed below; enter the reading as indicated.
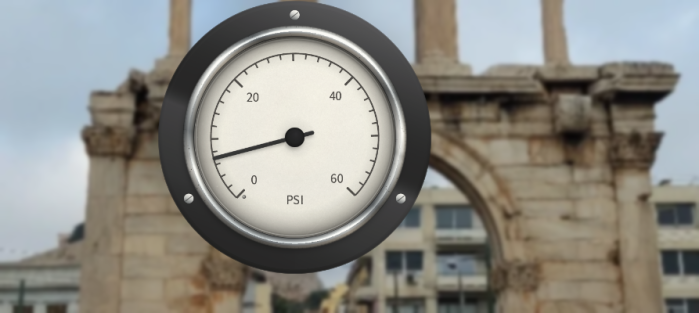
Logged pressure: 7 psi
